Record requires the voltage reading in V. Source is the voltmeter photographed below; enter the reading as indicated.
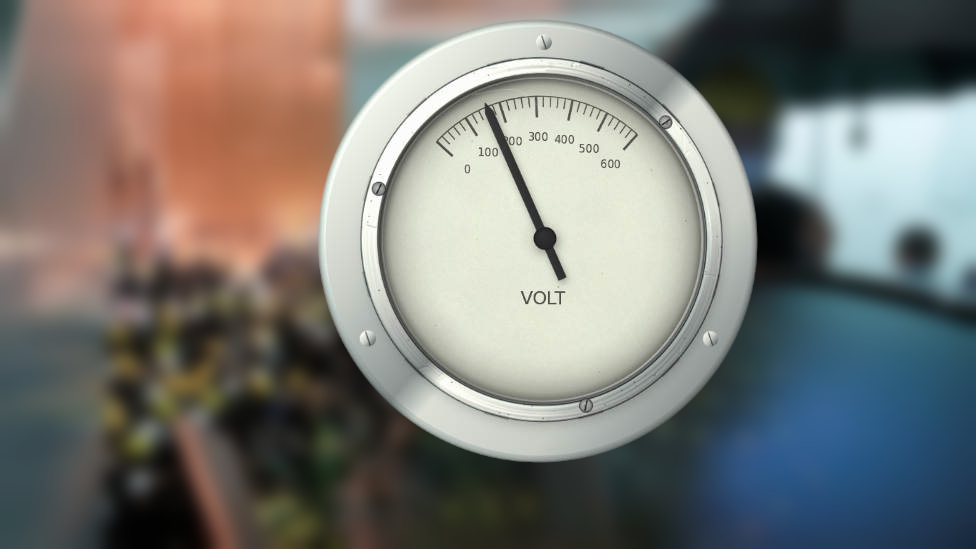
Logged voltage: 160 V
